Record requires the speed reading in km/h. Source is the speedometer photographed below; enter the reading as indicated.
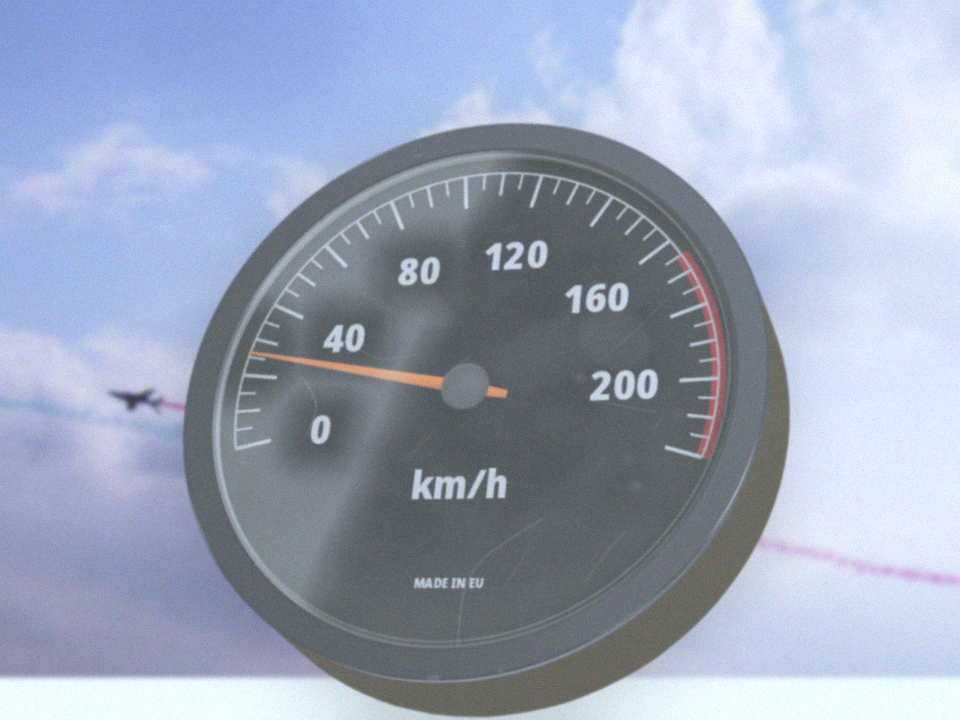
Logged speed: 25 km/h
